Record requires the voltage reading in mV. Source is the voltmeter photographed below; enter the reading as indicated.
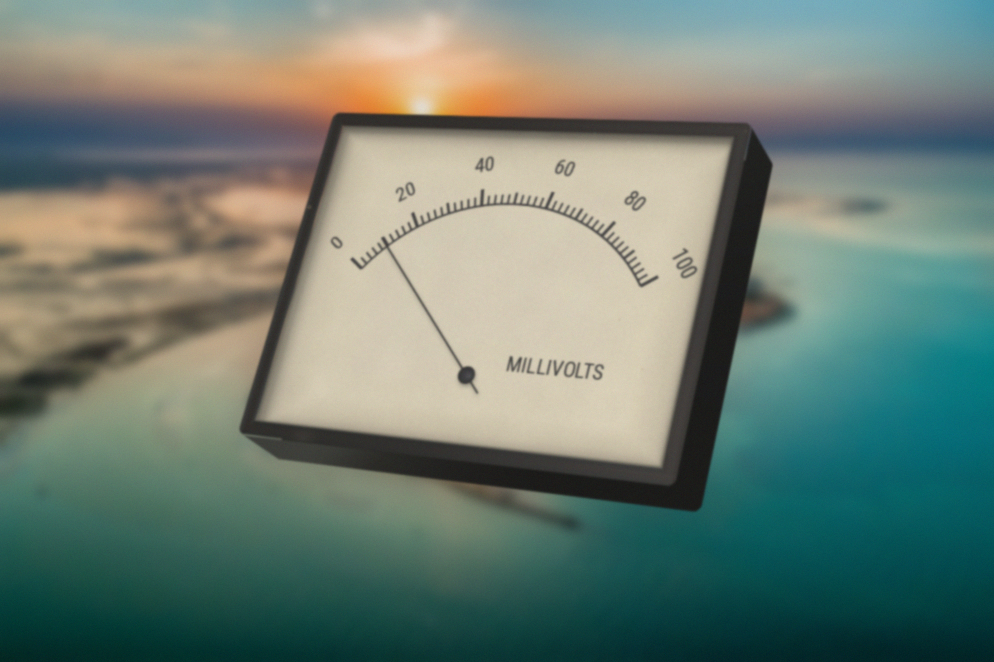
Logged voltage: 10 mV
